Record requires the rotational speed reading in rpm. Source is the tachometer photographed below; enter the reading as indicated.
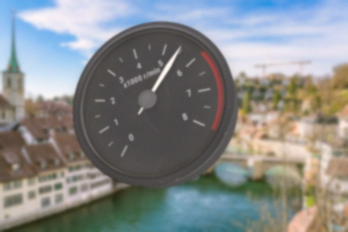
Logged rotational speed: 5500 rpm
